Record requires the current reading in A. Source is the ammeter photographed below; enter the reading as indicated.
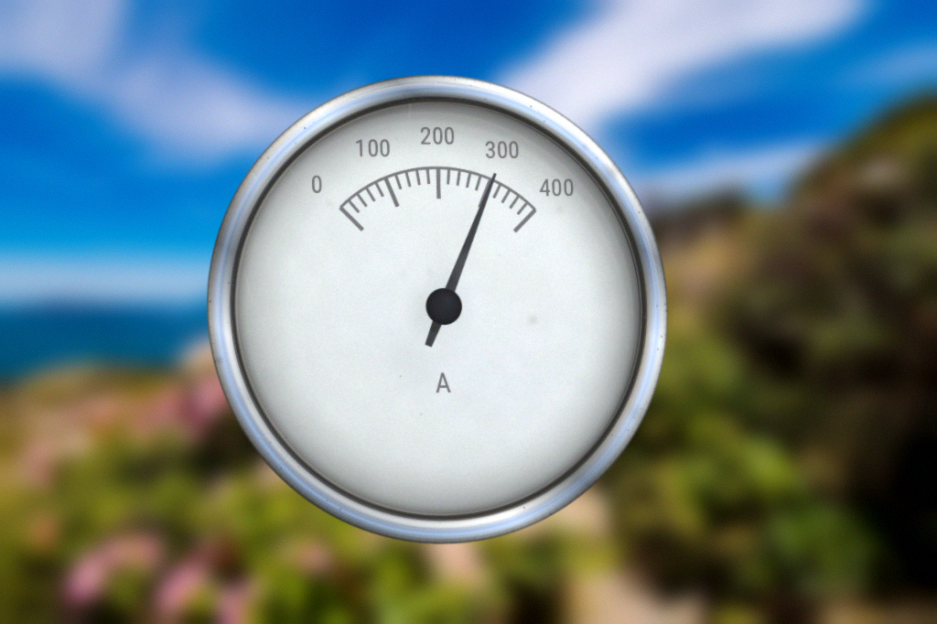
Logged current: 300 A
